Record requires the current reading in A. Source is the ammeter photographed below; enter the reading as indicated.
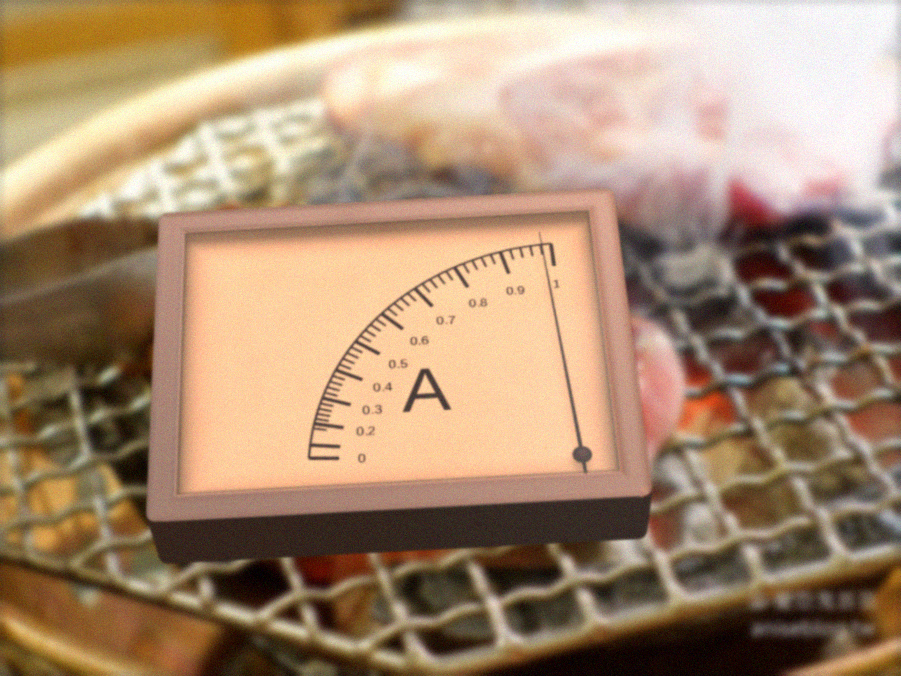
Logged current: 0.98 A
